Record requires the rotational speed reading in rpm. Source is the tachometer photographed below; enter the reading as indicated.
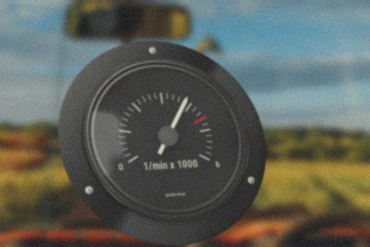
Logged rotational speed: 3800 rpm
